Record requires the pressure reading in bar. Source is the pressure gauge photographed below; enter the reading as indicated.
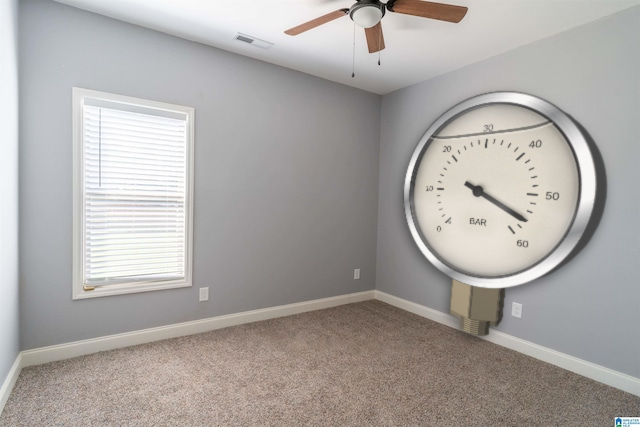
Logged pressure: 56 bar
